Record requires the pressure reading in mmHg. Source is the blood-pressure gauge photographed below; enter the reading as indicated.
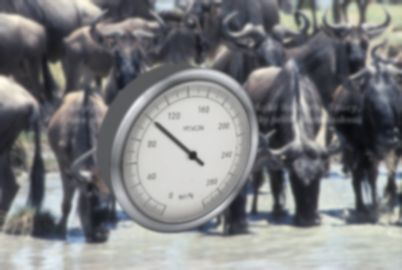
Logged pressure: 100 mmHg
